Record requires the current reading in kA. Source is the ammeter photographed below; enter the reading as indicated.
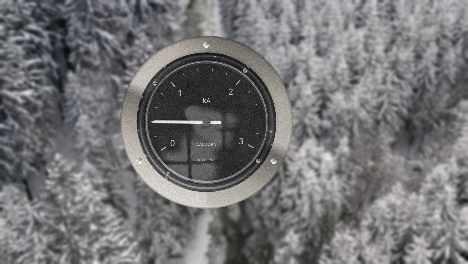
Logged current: 0.4 kA
